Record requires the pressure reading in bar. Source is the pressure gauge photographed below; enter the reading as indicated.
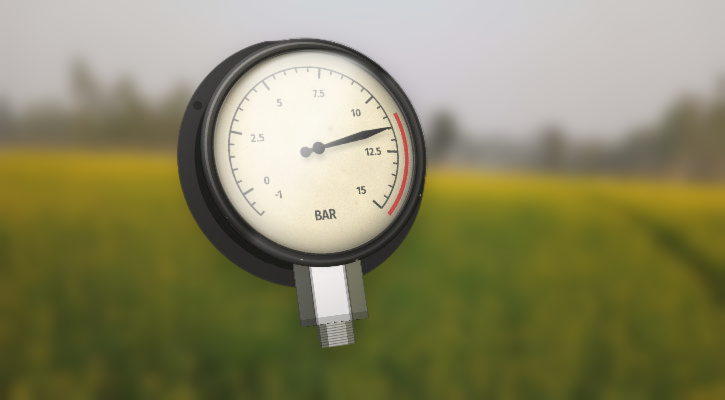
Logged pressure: 11.5 bar
